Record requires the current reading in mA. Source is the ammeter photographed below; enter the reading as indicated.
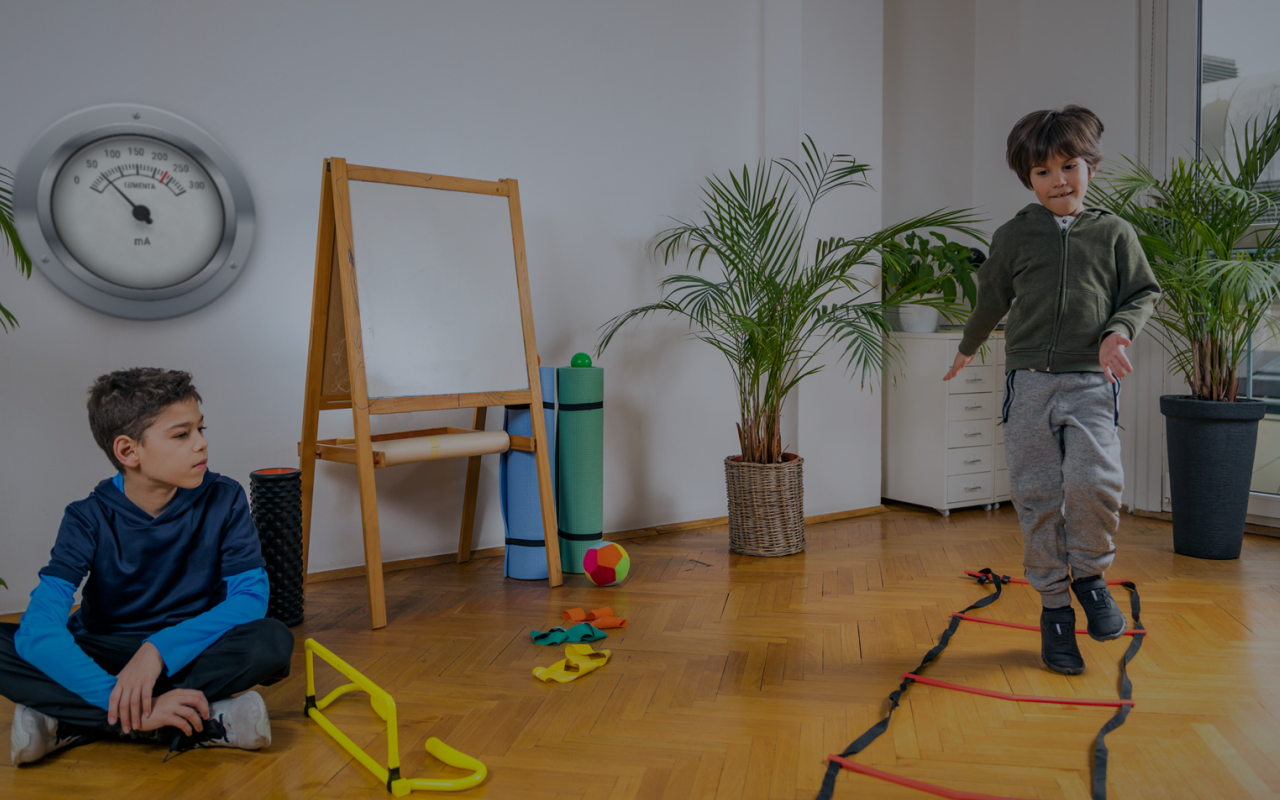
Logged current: 50 mA
